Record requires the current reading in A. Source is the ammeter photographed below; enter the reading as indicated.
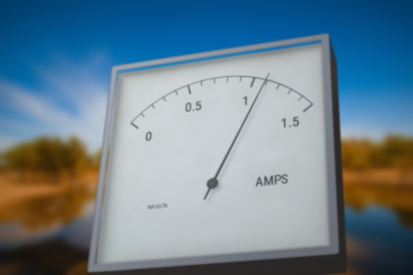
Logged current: 1.1 A
